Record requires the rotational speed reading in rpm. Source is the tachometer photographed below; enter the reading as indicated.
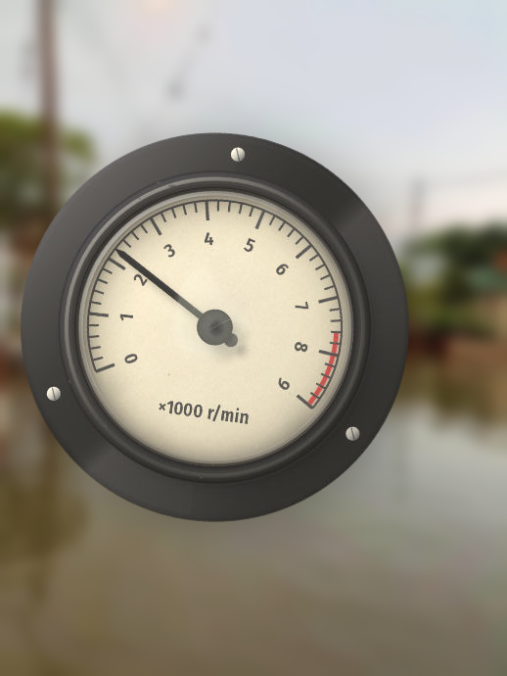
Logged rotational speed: 2200 rpm
